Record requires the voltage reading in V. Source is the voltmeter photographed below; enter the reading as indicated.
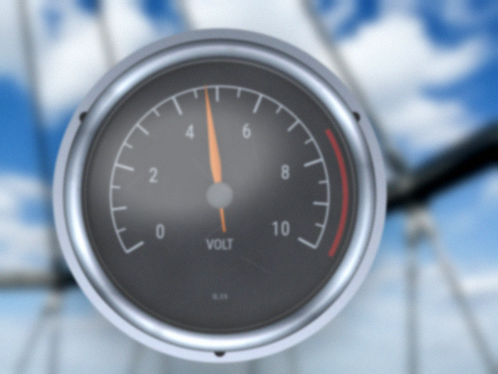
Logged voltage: 4.75 V
